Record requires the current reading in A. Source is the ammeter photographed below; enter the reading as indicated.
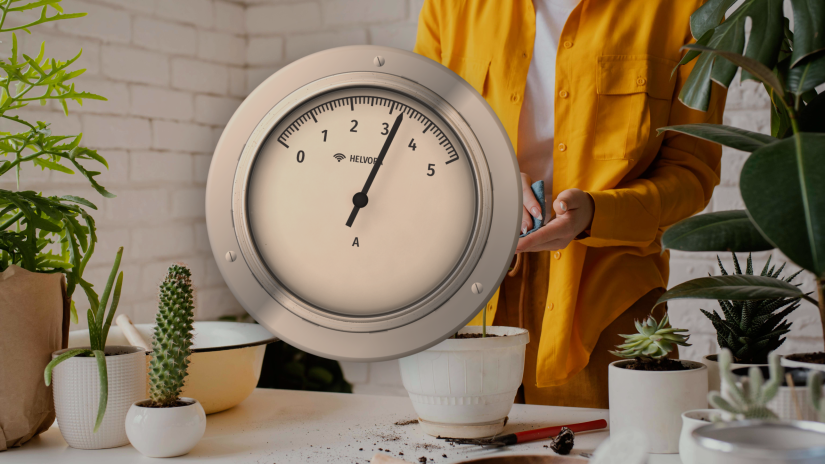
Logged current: 3.3 A
